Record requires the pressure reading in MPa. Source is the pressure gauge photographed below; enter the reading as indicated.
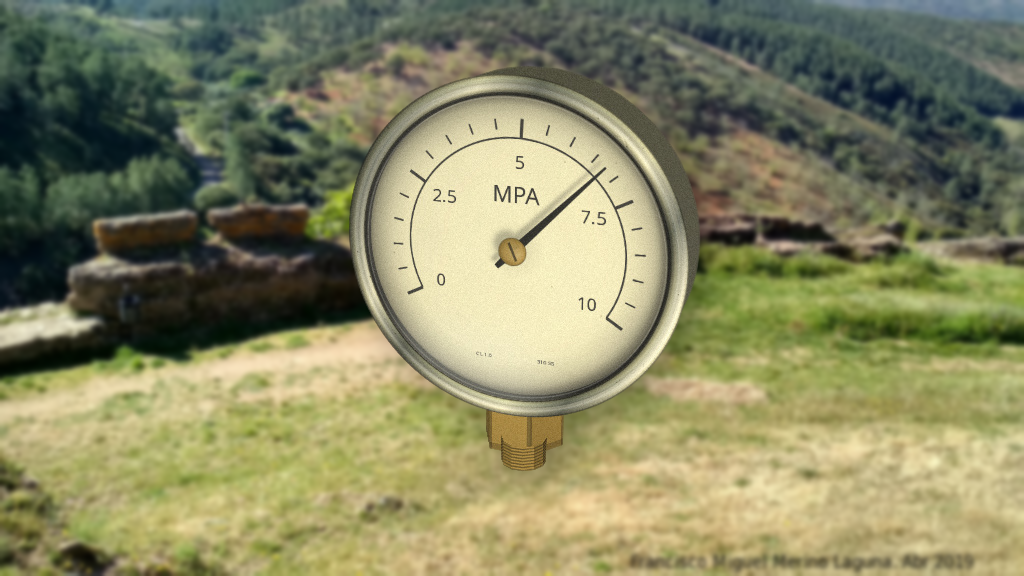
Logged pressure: 6.75 MPa
